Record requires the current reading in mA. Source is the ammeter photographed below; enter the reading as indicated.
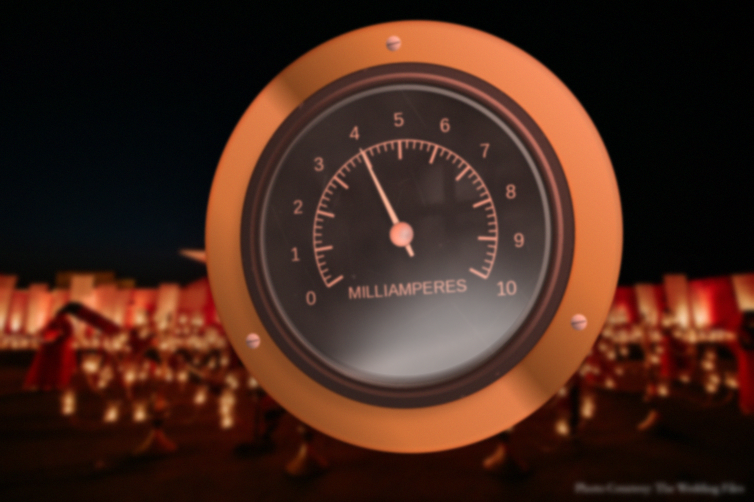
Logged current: 4 mA
